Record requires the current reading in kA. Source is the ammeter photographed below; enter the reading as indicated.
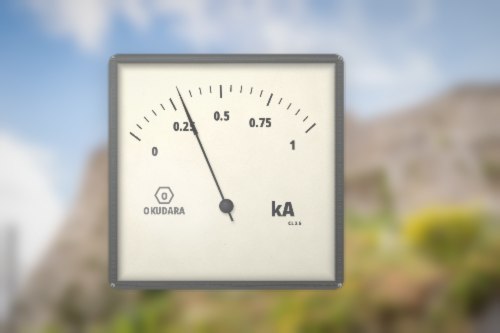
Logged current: 0.3 kA
